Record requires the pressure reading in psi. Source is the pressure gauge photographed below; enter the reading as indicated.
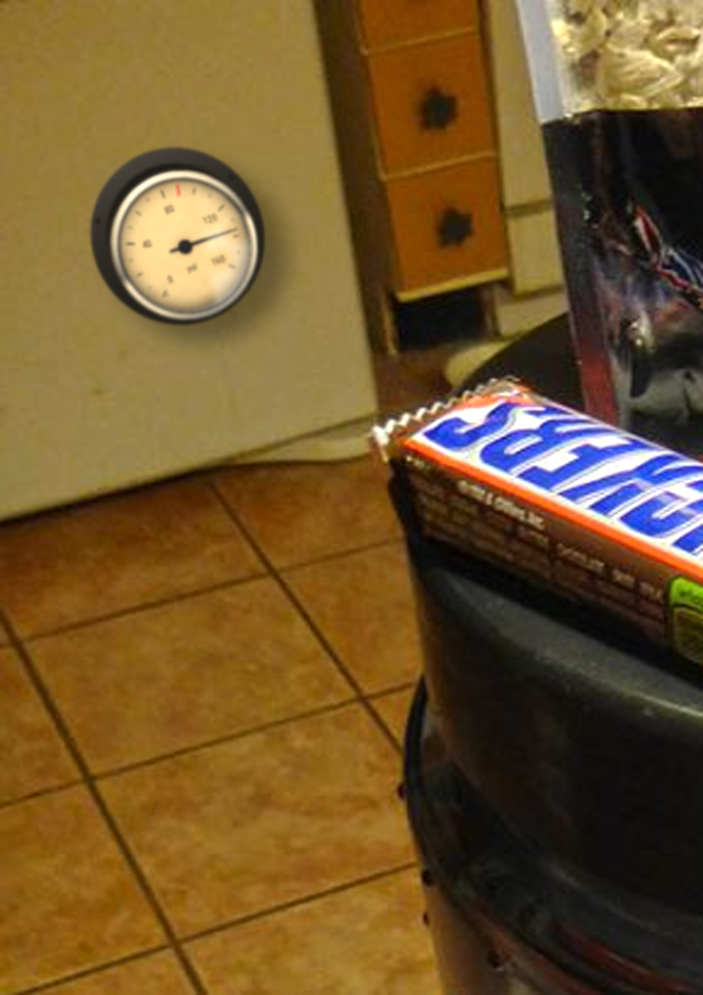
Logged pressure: 135 psi
